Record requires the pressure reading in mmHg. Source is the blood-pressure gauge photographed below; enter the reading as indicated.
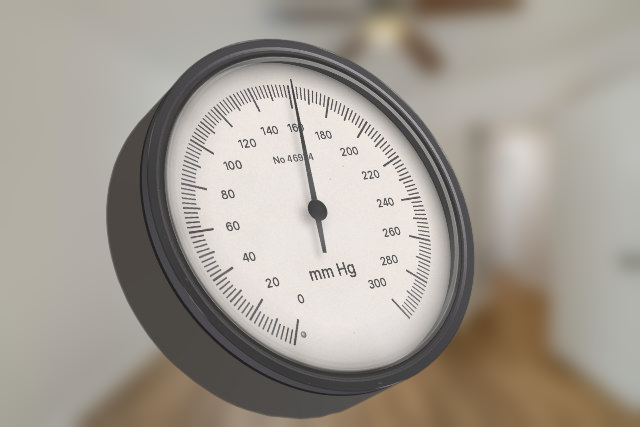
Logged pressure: 160 mmHg
